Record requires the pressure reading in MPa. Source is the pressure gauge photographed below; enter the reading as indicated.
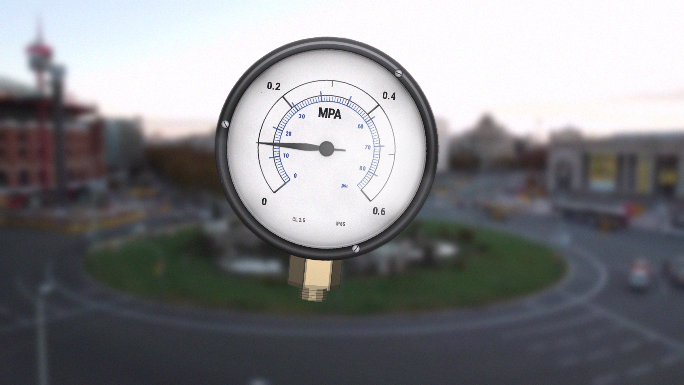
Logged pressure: 0.1 MPa
